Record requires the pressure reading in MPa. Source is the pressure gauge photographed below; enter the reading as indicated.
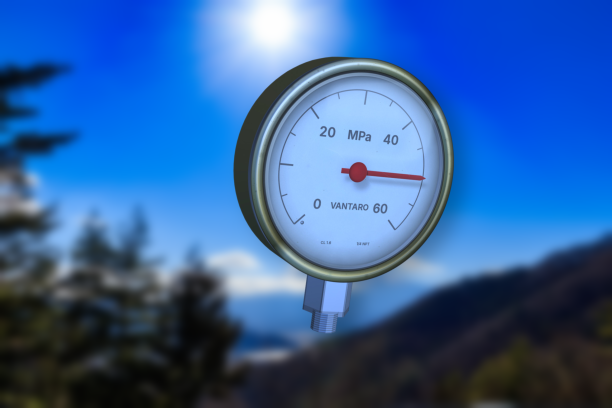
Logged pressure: 50 MPa
